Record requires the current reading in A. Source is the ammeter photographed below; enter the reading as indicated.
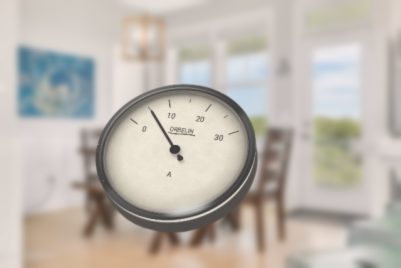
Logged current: 5 A
